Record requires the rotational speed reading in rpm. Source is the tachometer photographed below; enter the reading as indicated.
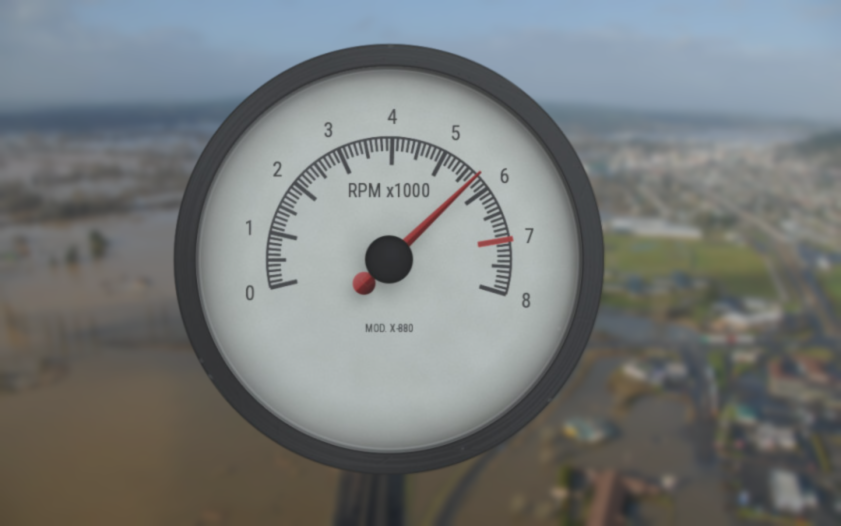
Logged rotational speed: 5700 rpm
